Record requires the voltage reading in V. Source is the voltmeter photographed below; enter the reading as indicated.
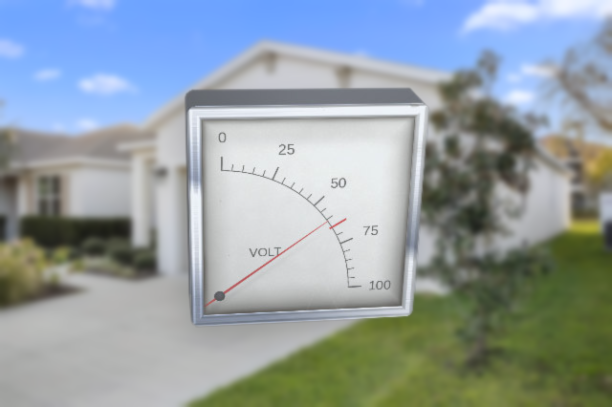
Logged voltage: 60 V
